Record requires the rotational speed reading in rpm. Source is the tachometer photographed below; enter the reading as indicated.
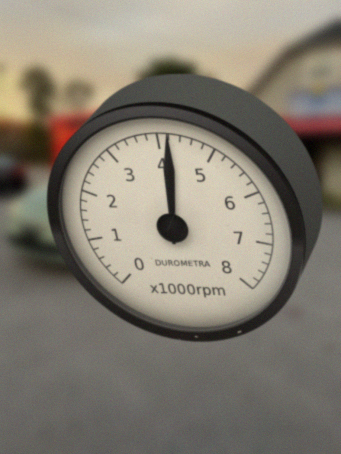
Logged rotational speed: 4200 rpm
